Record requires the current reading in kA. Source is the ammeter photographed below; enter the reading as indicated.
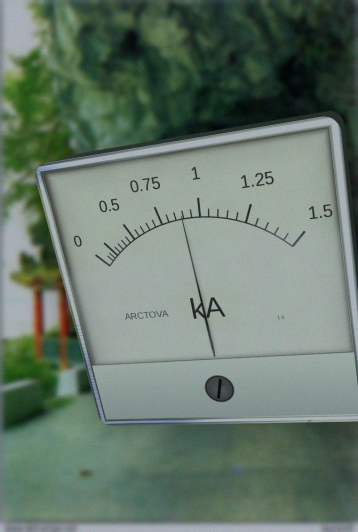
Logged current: 0.9 kA
